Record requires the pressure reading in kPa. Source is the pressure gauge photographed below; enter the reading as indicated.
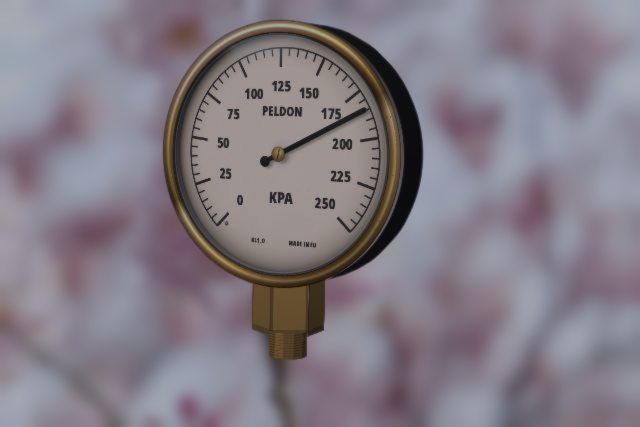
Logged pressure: 185 kPa
